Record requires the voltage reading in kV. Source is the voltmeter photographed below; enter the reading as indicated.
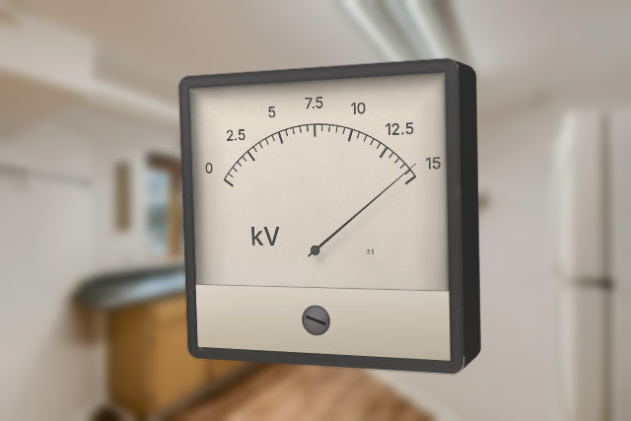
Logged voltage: 14.5 kV
